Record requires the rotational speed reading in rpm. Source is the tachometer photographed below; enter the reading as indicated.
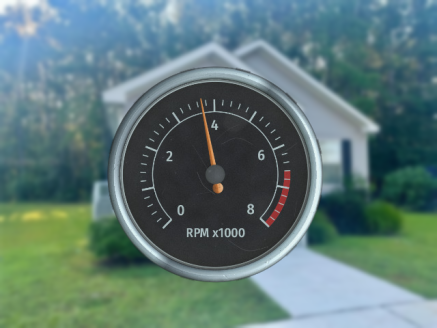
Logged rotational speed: 3700 rpm
